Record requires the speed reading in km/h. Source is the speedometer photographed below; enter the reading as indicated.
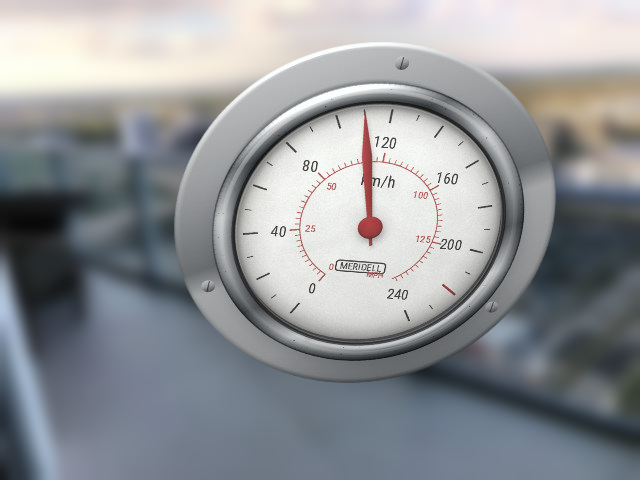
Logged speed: 110 km/h
